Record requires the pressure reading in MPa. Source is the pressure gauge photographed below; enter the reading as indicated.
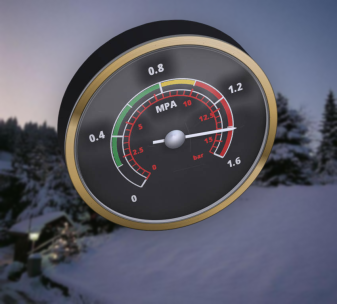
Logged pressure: 1.4 MPa
